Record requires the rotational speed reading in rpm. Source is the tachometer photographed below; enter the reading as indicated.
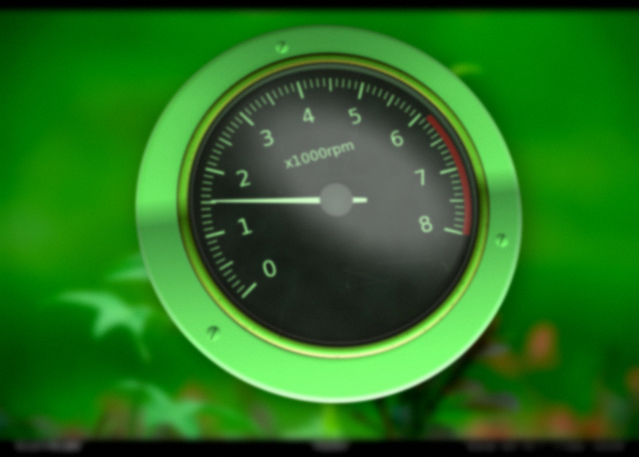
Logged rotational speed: 1500 rpm
